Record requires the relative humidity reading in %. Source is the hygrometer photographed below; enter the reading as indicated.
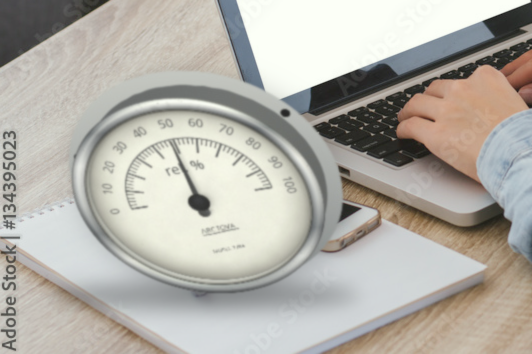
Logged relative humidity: 50 %
